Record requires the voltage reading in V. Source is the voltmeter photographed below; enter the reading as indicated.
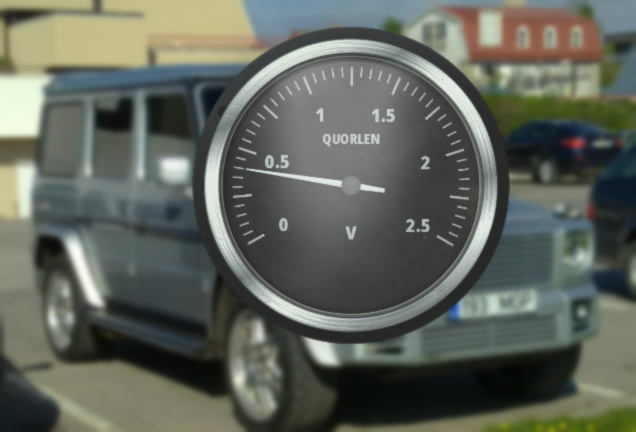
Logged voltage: 0.4 V
